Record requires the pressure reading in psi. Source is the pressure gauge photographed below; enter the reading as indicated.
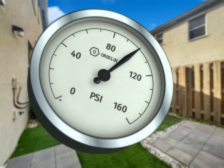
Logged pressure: 100 psi
